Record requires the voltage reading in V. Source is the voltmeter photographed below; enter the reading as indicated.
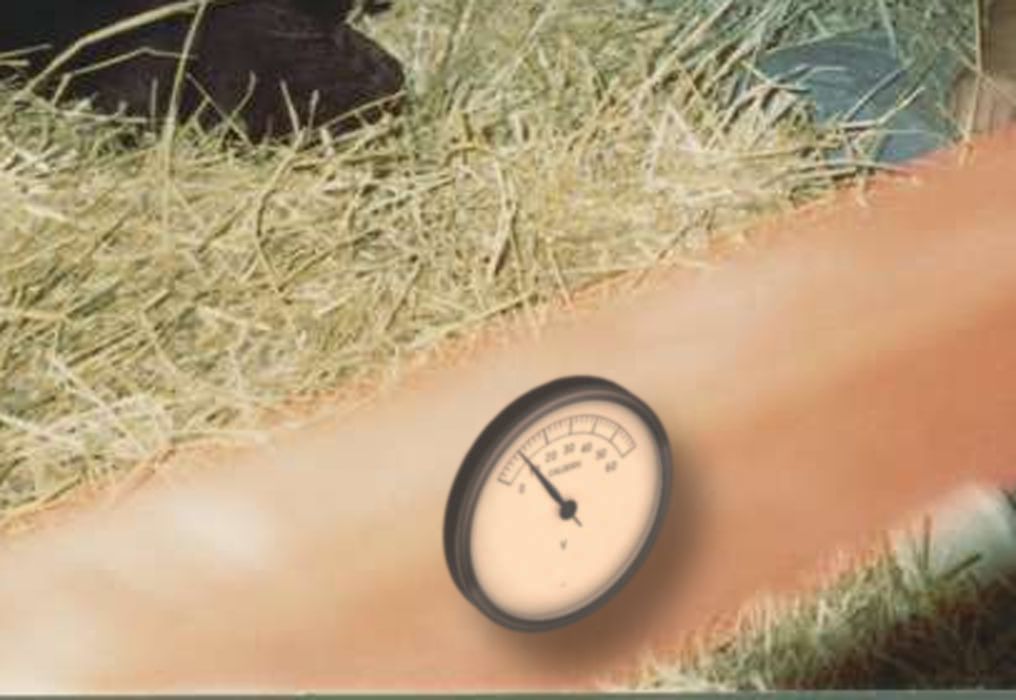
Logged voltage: 10 V
